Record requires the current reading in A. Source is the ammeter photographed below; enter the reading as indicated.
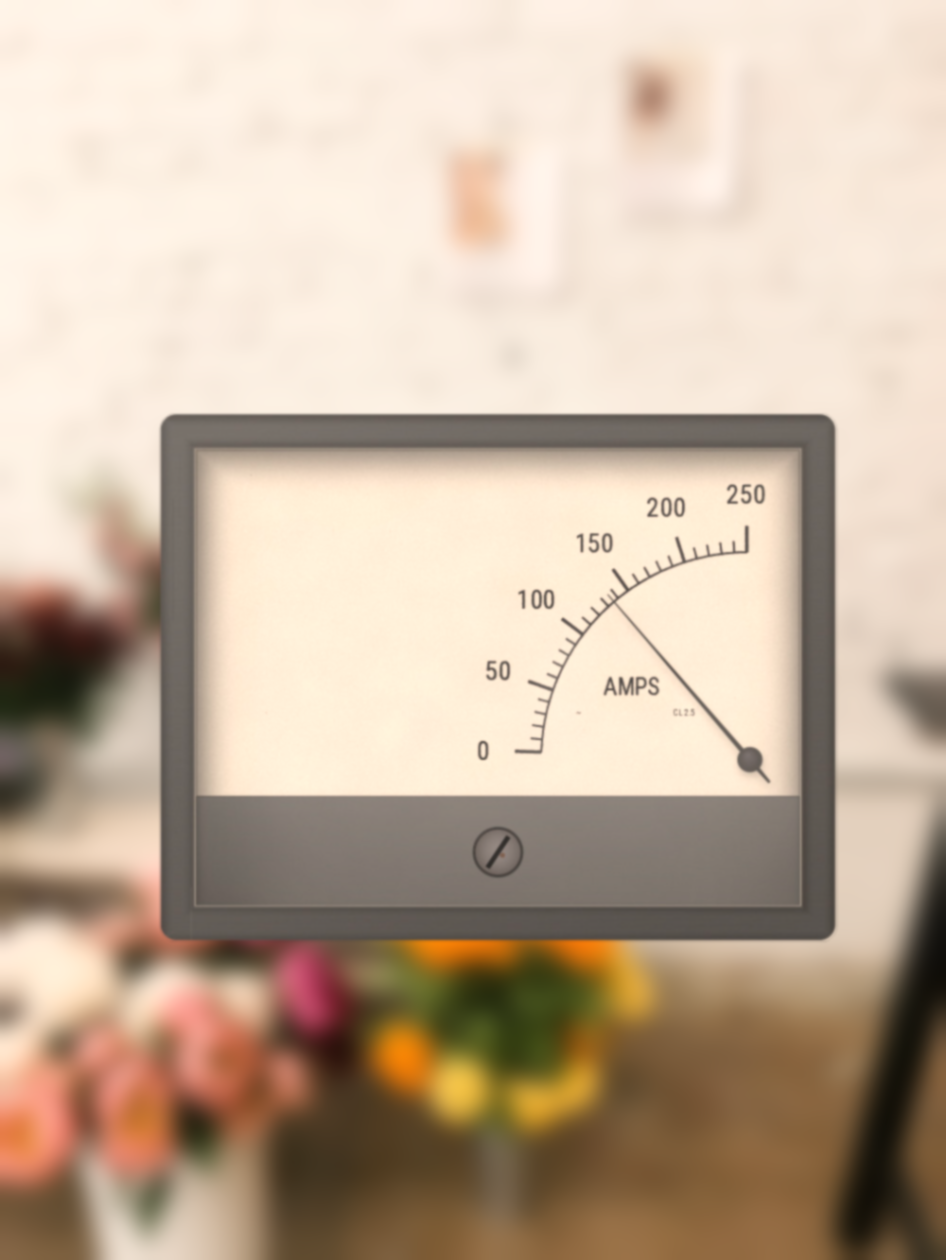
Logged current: 135 A
